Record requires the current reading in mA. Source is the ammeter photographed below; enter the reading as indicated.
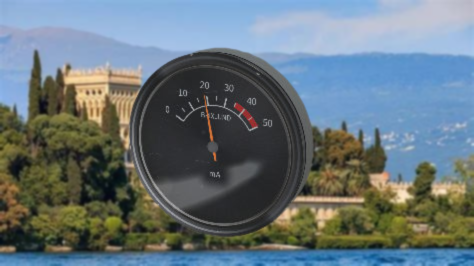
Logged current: 20 mA
